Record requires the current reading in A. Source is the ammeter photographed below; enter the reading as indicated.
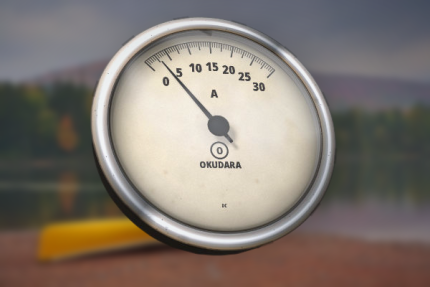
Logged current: 2.5 A
